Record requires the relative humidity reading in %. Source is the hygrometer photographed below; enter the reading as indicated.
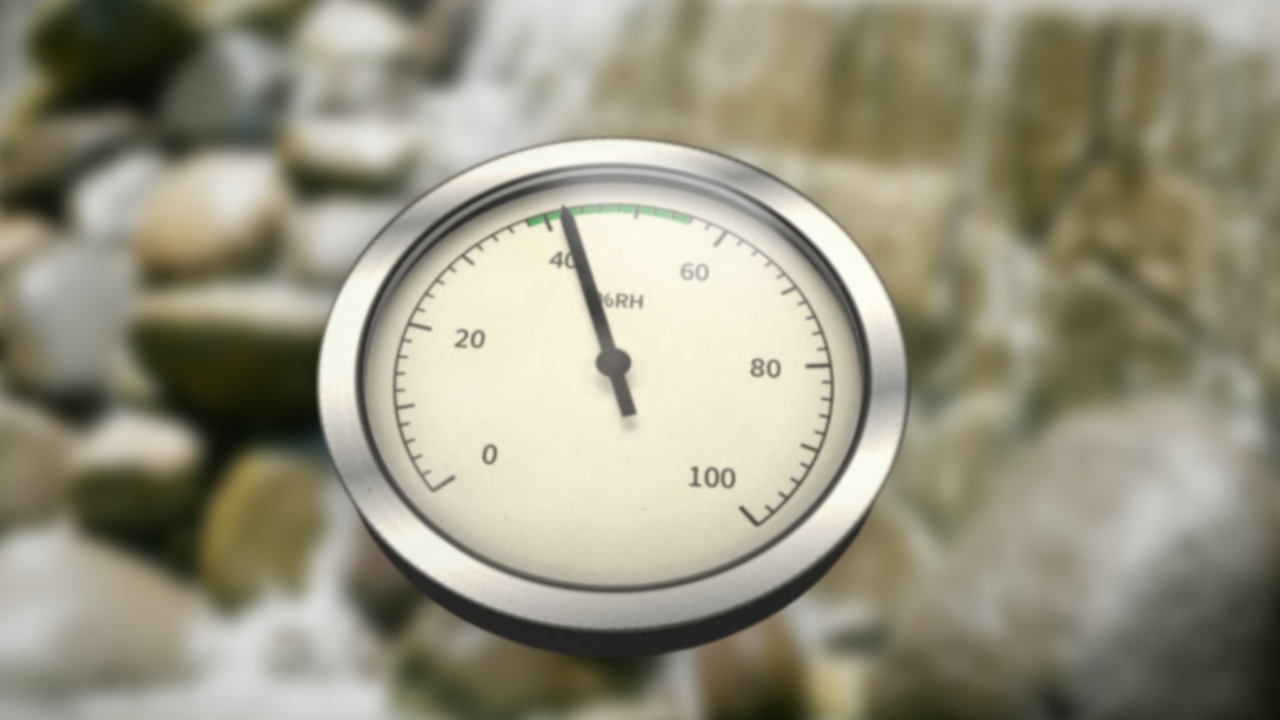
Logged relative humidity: 42 %
